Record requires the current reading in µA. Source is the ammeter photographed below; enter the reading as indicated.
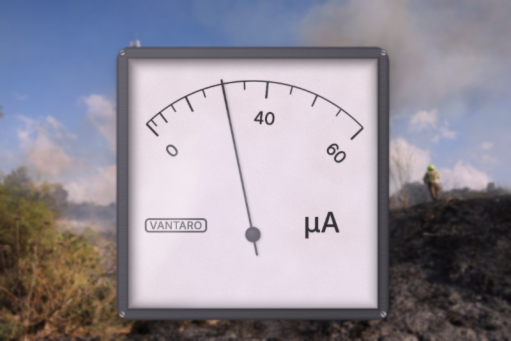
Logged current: 30 µA
